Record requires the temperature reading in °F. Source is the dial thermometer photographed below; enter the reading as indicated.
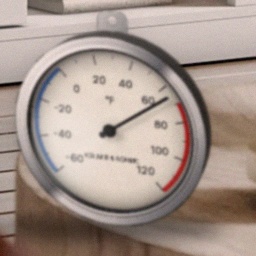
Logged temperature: 65 °F
